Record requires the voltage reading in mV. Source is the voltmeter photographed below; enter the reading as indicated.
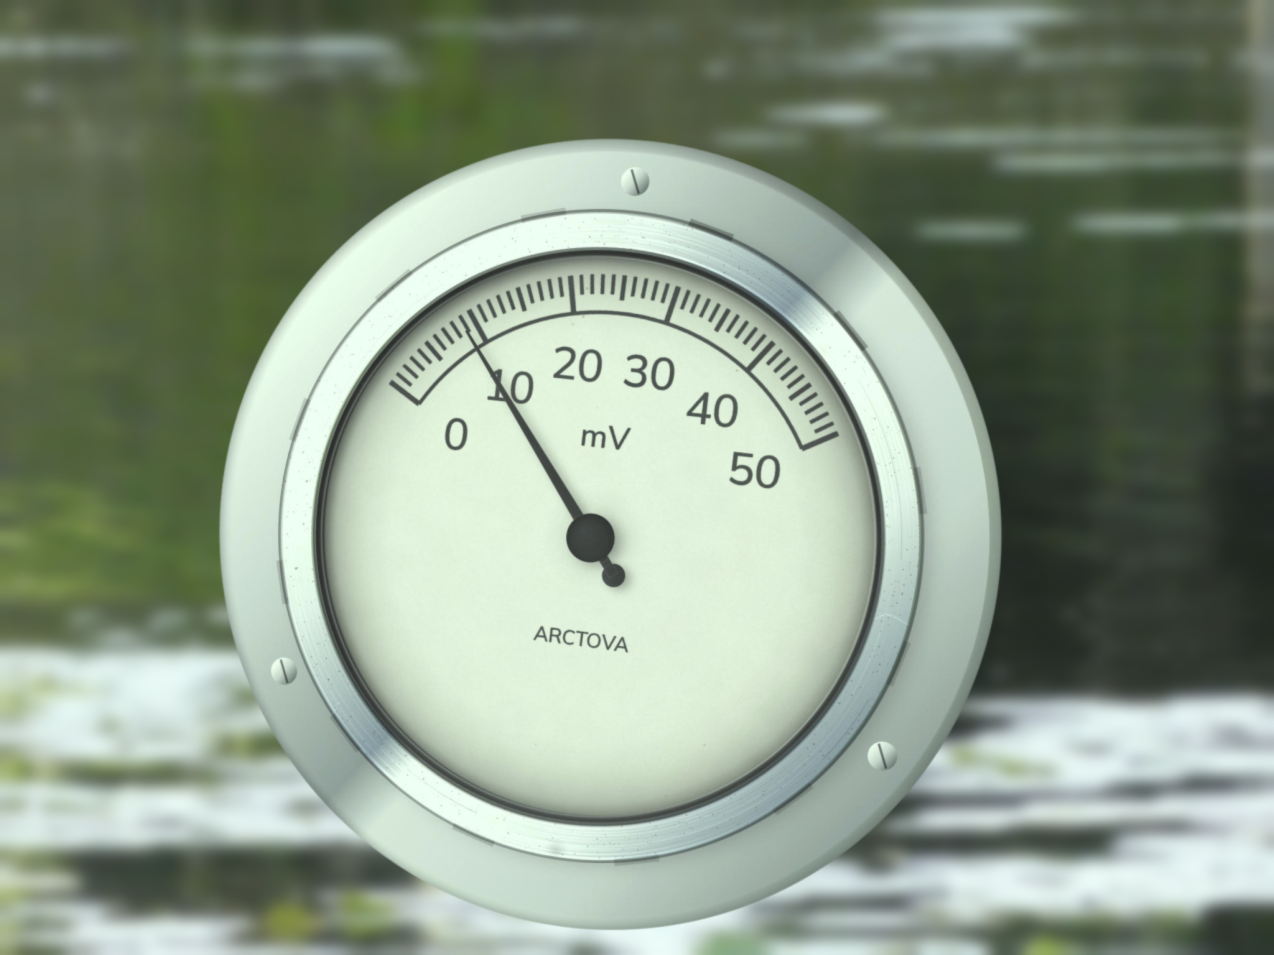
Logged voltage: 9 mV
